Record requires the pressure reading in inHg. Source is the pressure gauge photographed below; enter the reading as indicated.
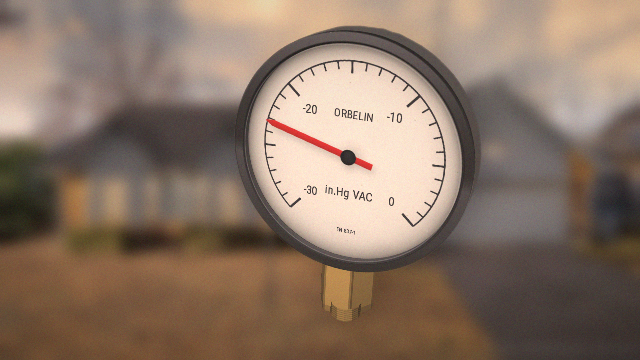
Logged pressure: -23 inHg
